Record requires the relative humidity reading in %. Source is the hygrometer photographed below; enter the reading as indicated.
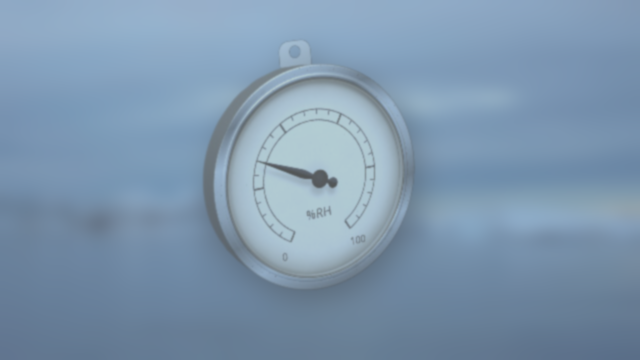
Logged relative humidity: 28 %
